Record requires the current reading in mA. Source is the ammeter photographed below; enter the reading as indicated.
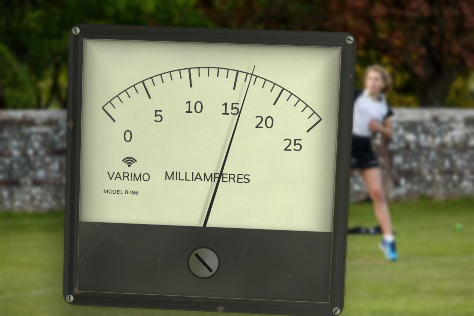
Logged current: 16.5 mA
